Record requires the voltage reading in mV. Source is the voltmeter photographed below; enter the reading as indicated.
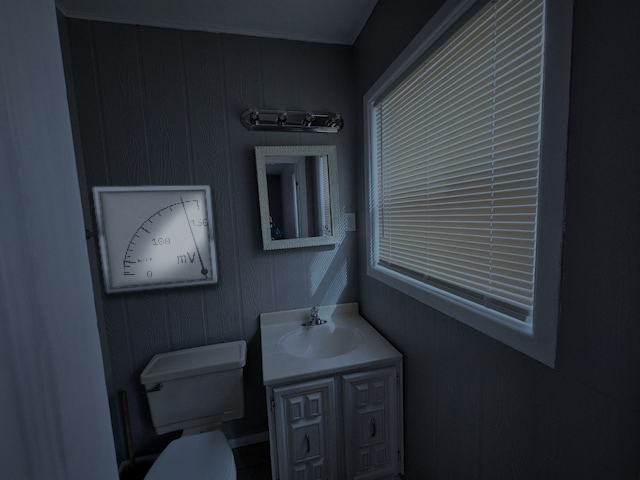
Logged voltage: 140 mV
